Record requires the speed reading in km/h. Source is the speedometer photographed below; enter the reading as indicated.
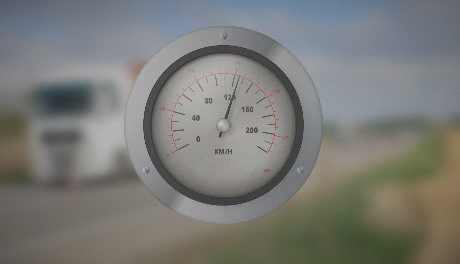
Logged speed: 125 km/h
